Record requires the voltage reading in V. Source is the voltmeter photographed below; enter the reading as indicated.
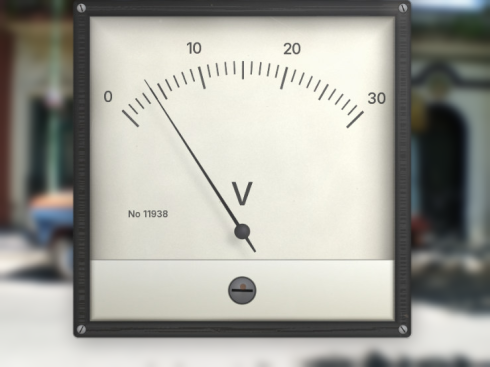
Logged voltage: 4 V
